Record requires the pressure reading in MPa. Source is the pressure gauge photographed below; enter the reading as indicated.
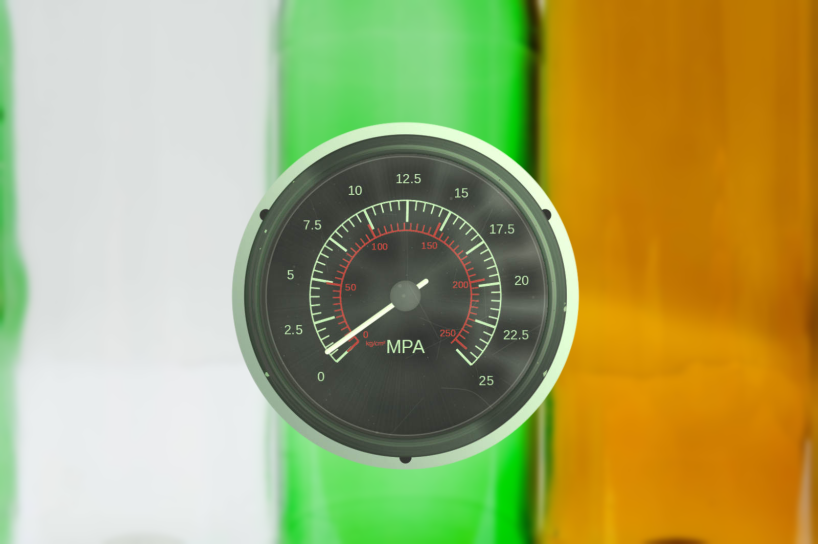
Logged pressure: 0.75 MPa
